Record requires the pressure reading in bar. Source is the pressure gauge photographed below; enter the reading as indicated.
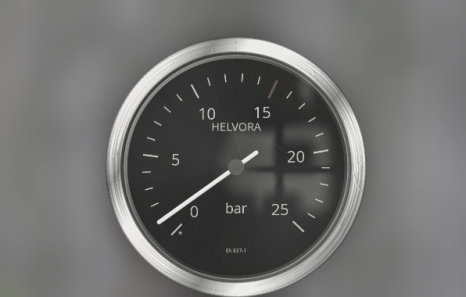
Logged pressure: 1 bar
